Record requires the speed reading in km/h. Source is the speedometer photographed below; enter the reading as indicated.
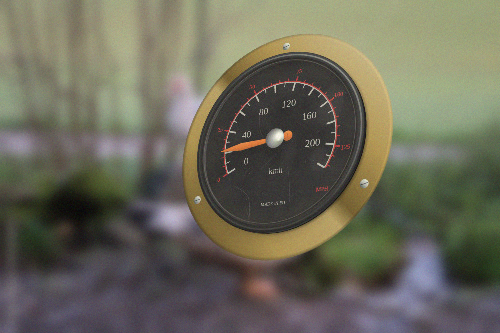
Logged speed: 20 km/h
